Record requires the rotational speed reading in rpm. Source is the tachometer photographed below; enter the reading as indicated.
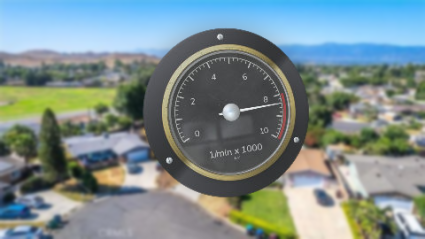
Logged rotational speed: 8400 rpm
